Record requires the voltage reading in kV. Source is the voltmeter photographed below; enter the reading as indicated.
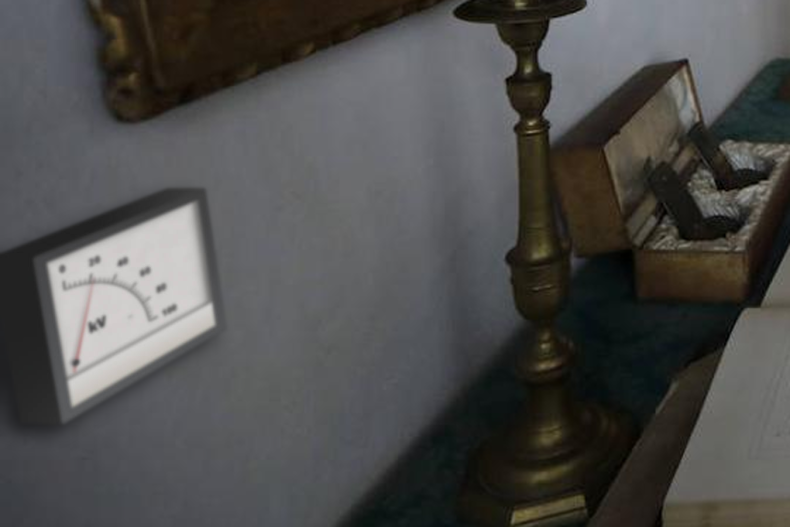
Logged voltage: 20 kV
